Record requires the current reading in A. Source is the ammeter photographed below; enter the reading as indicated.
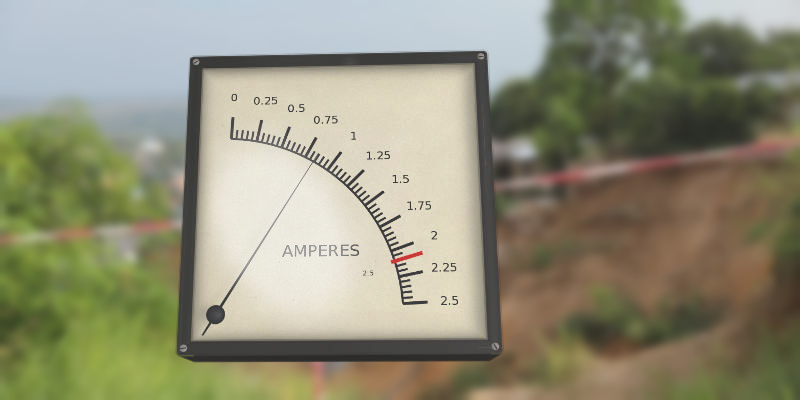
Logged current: 0.85 A
